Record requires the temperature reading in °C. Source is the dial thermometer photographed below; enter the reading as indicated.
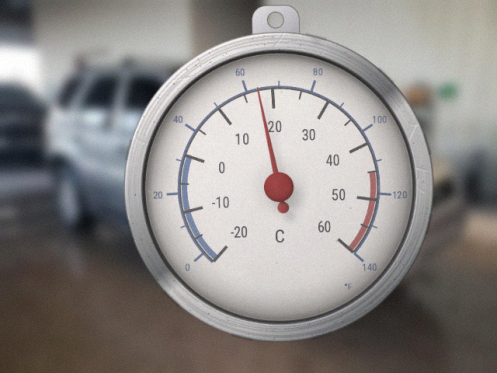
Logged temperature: 17.5 °C
